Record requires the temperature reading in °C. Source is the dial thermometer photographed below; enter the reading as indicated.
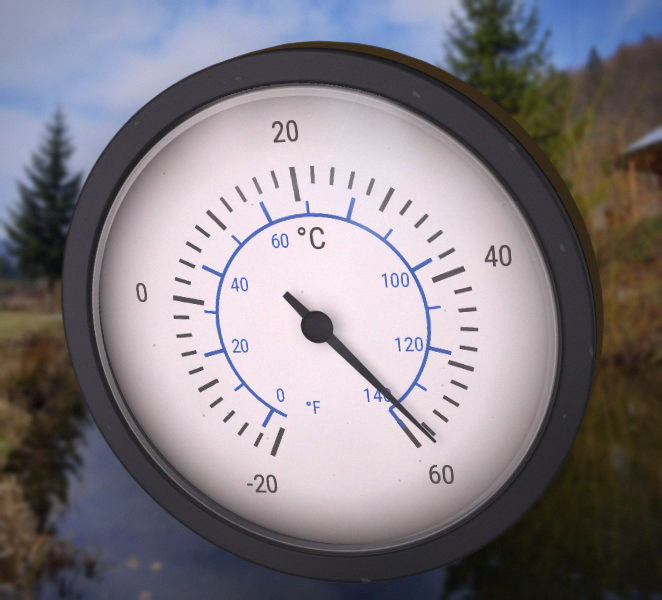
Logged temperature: 58 °C
